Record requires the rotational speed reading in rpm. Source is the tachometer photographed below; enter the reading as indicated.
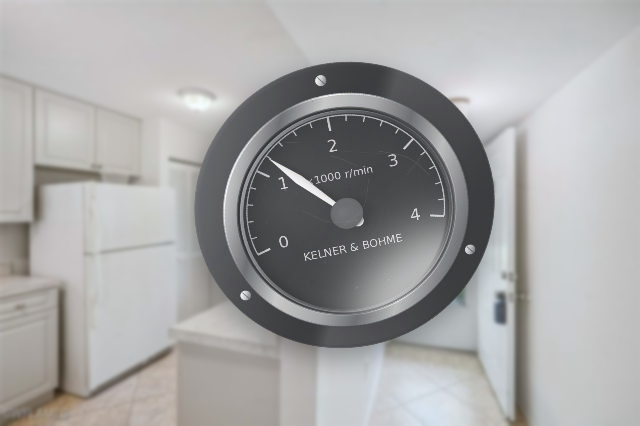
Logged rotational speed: 1200 rpm
